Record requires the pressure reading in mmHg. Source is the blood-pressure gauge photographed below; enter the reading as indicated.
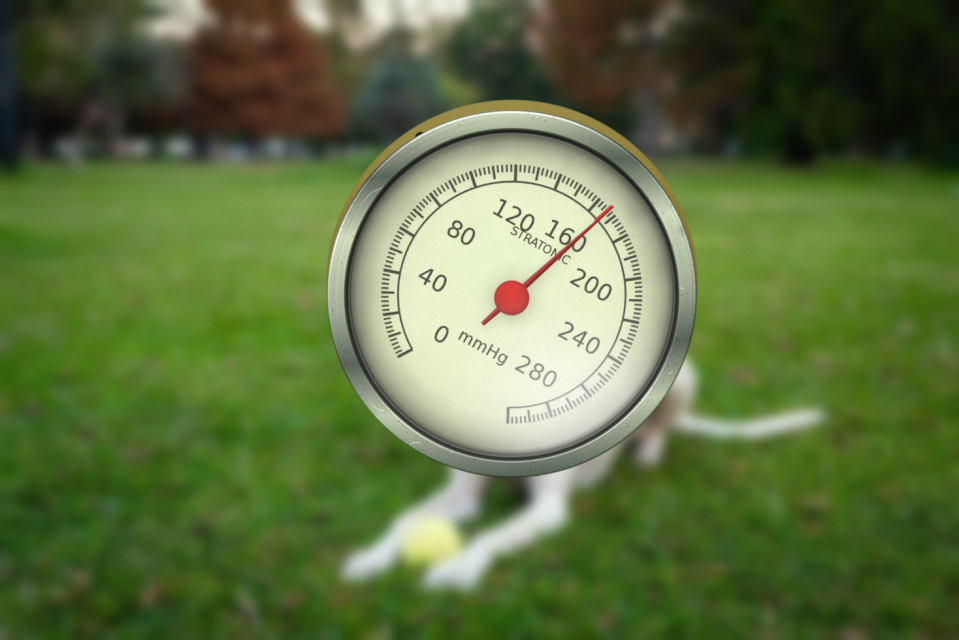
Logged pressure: 166 mmHg
